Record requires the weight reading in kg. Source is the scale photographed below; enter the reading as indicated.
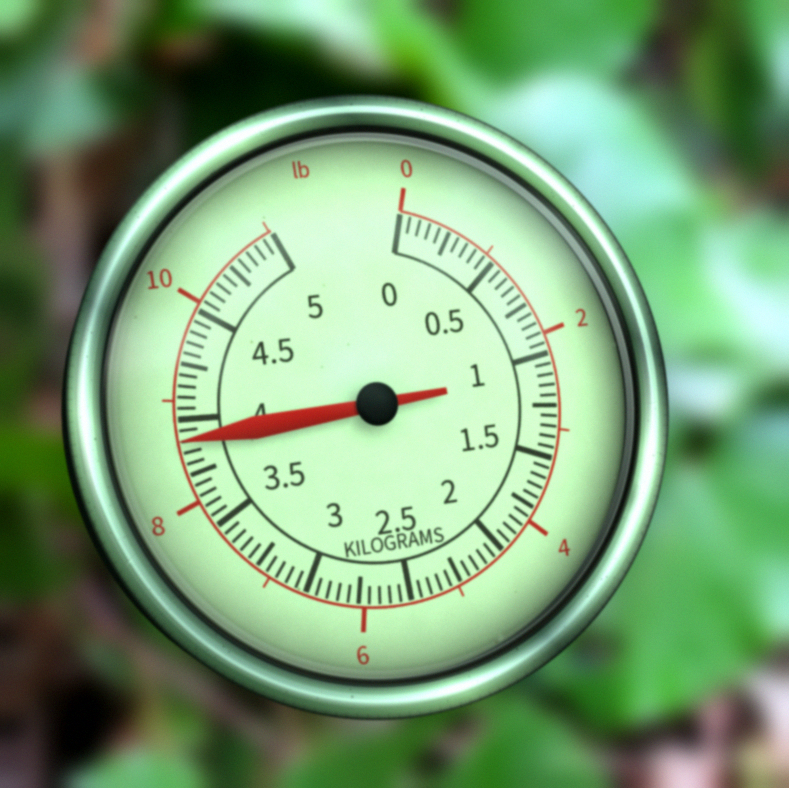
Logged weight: 3.9 kg
